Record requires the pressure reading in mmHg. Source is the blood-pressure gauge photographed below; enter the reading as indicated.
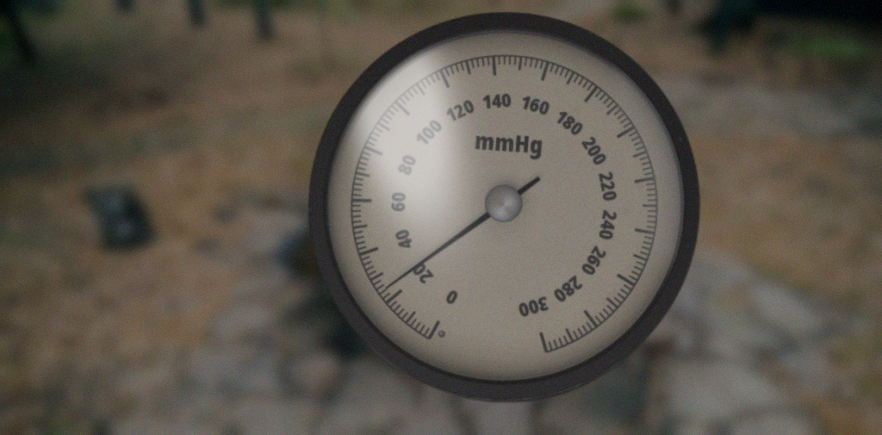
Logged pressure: 24 mmHg
